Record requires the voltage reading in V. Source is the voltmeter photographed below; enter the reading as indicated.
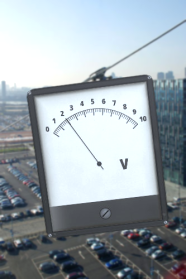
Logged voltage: 2 V
